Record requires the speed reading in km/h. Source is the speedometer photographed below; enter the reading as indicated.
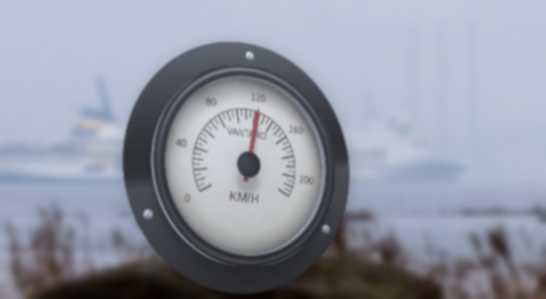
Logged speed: 120 km/h
